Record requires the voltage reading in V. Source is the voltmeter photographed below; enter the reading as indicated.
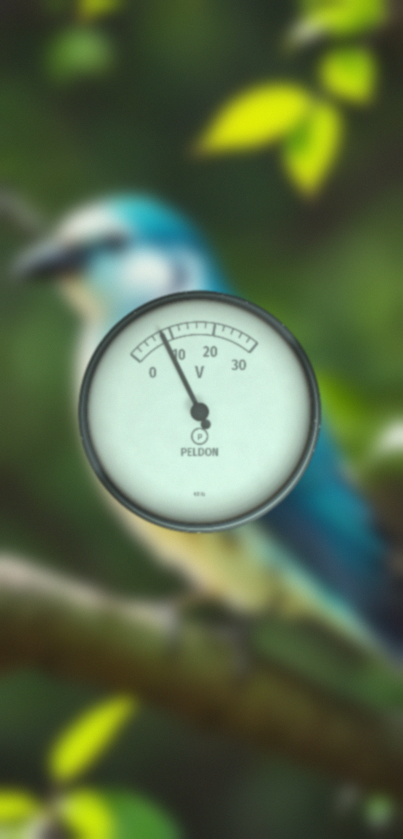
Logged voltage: 8 V
